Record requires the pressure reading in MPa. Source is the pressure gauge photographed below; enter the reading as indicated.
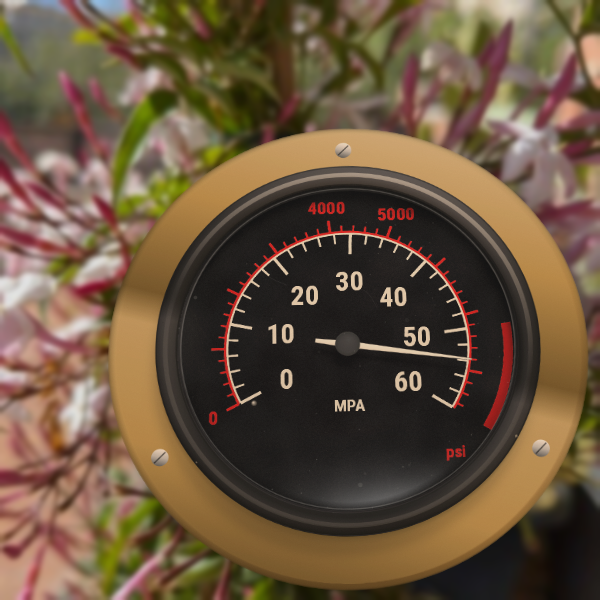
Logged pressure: 54 MPa
